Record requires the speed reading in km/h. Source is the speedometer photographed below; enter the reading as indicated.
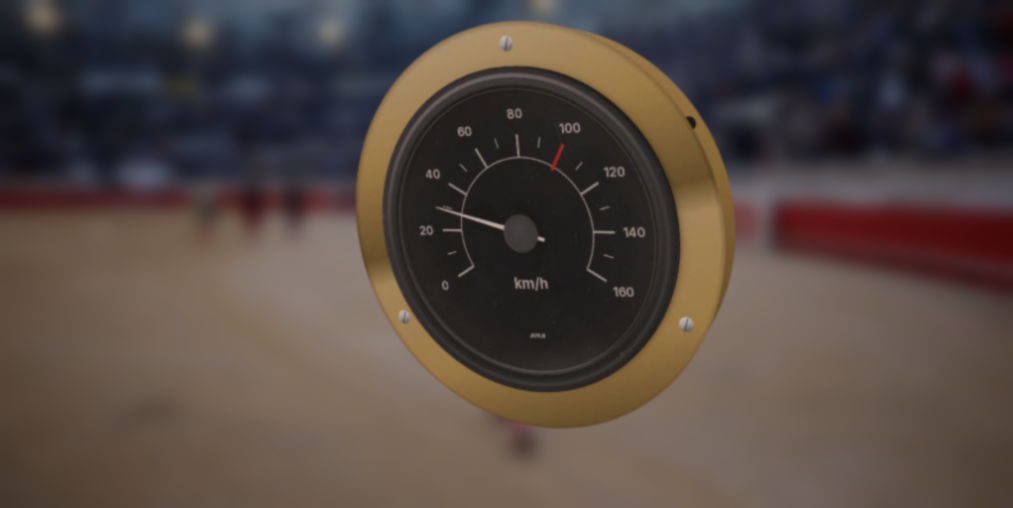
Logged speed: 30 km/h
